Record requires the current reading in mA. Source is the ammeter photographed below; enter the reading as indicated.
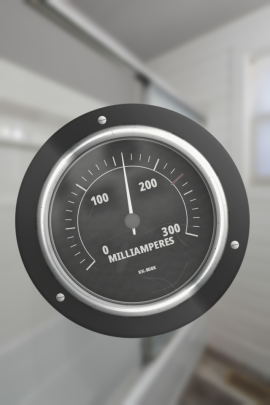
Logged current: 160 mA
